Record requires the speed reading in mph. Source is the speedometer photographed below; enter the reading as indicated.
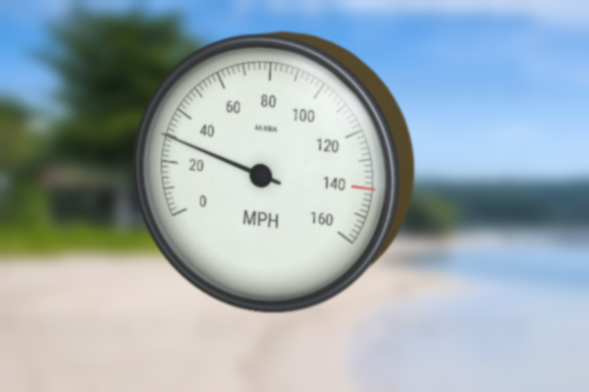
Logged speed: 30 mph
